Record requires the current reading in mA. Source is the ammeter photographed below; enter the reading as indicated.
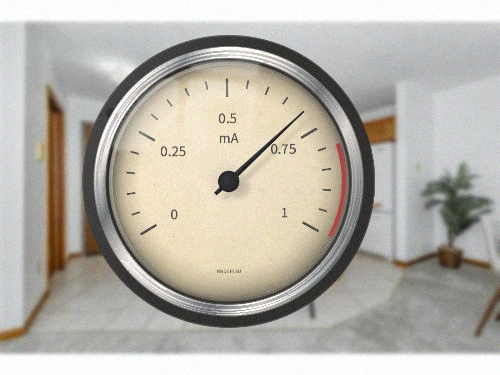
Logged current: 0.7 mA
